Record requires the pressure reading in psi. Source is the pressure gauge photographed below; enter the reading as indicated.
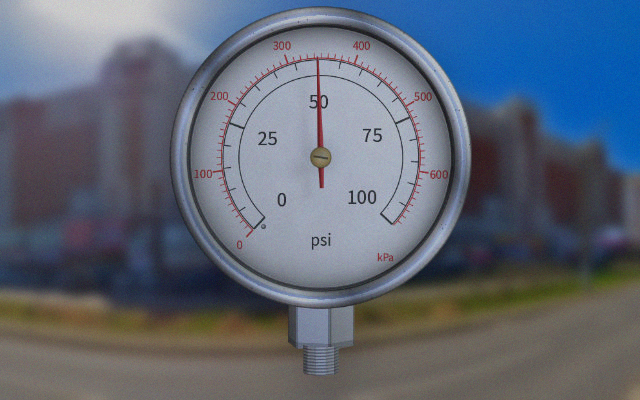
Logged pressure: 50 psi
